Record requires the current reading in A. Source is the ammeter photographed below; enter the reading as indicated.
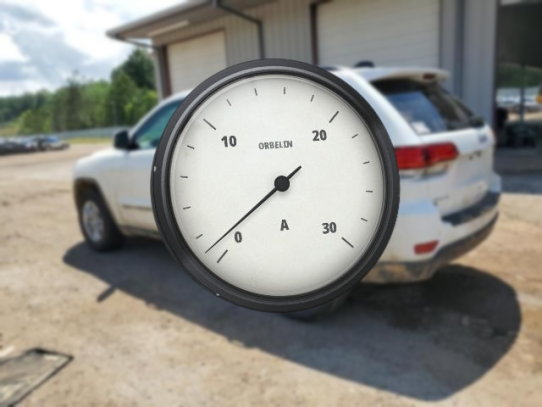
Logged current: 1 A
